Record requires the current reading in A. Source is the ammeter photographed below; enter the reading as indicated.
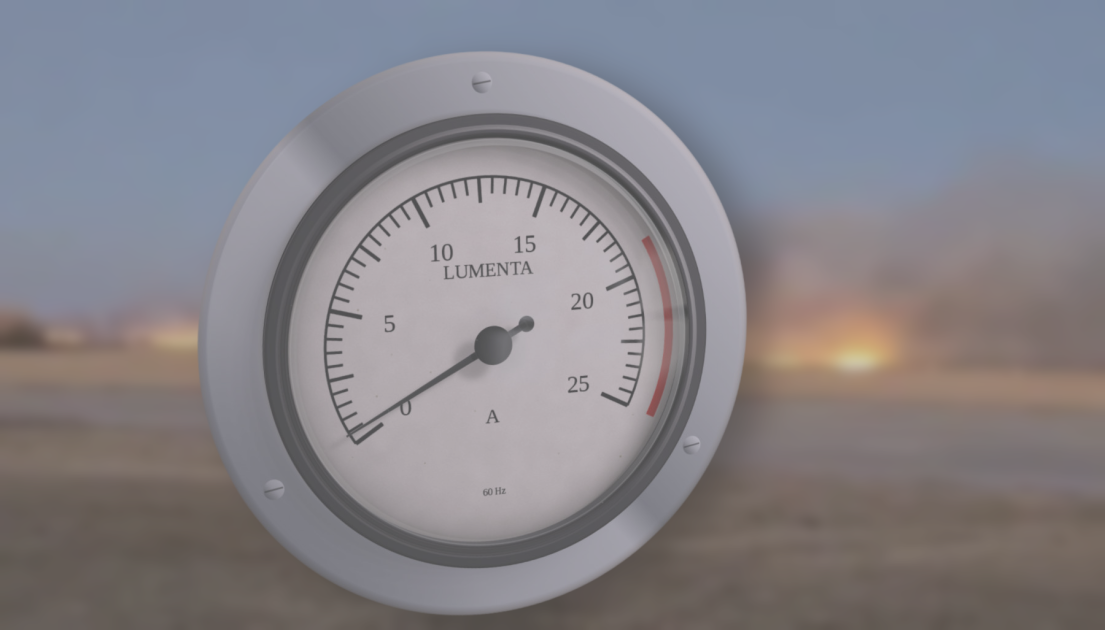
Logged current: 0.5 A
